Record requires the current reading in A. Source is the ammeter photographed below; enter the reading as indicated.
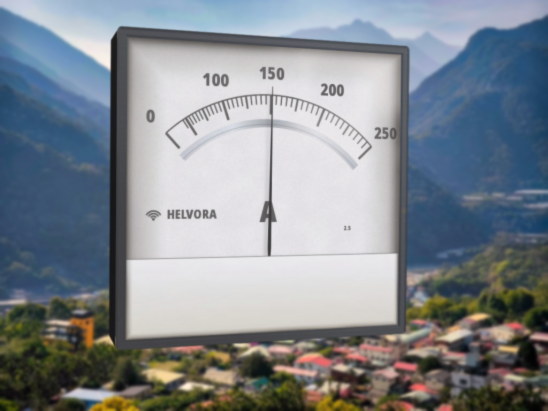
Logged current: 150 A
